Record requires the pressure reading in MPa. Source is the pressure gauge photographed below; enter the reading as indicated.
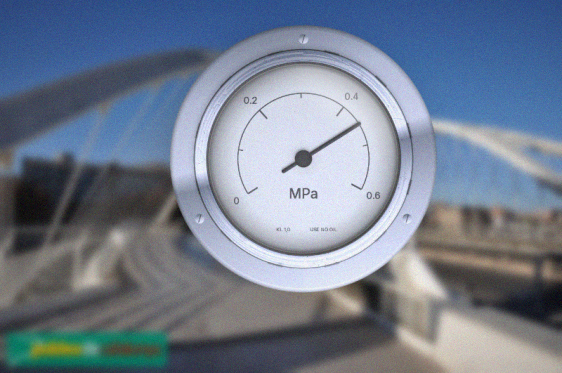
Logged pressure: 0.45 MPa
